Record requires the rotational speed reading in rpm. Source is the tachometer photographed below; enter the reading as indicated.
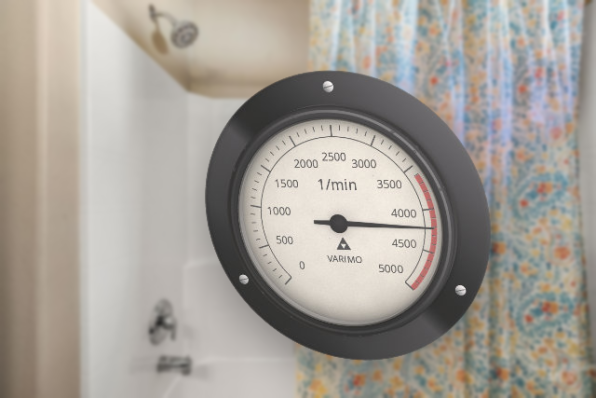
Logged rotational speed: 4200 rpm
